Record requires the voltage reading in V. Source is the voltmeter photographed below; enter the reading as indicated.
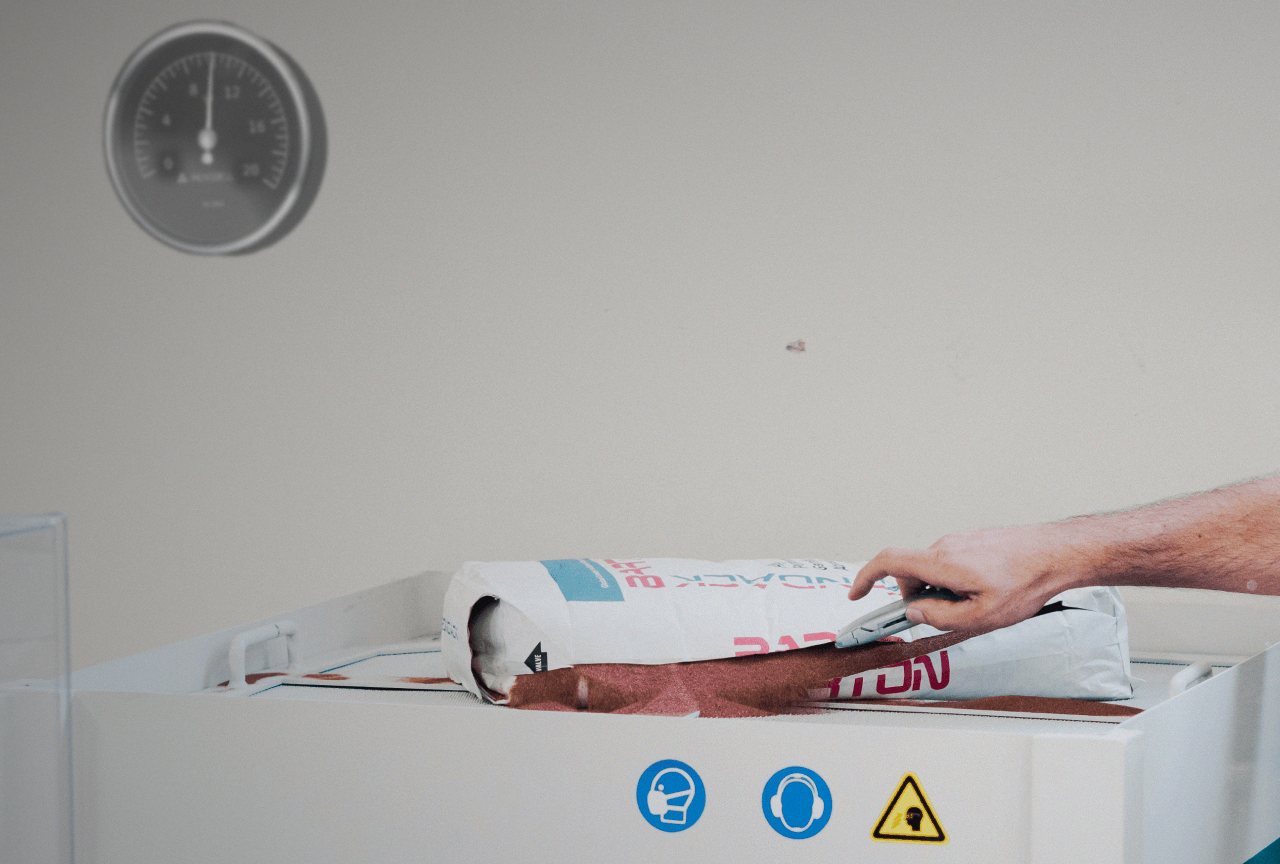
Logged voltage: 10 V
